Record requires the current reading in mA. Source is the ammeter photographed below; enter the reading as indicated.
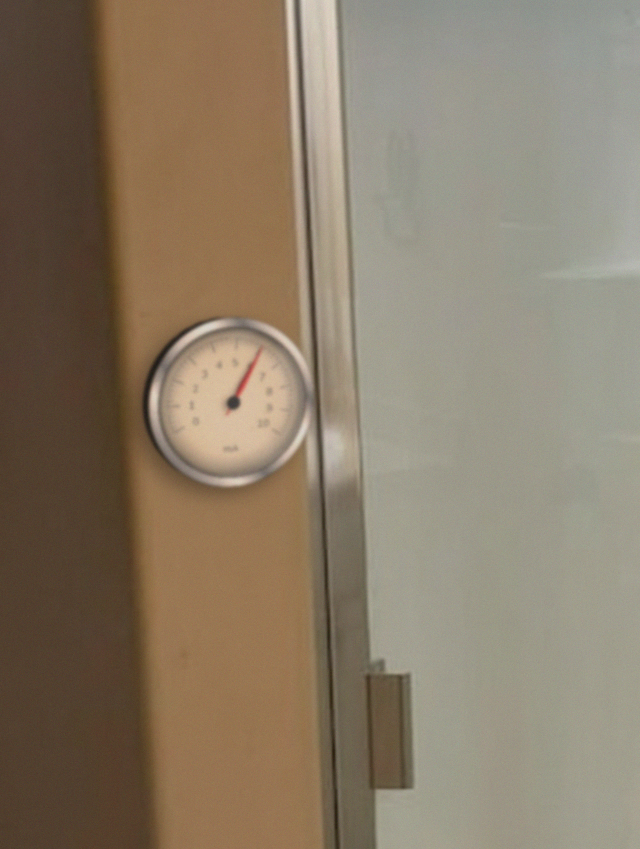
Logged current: 6 mA
